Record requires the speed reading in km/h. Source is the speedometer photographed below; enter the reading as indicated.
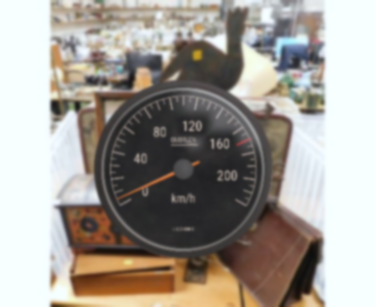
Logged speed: 5 km/h
